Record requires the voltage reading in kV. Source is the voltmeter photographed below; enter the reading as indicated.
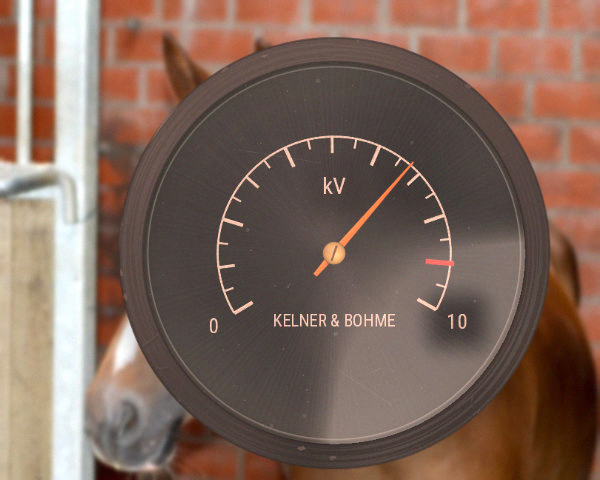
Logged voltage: 6.75 kV
